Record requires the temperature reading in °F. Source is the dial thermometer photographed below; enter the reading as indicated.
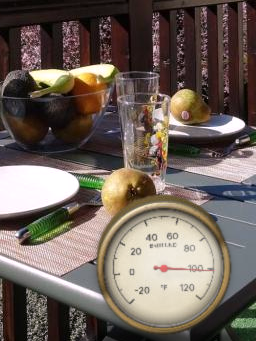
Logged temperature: 100 °F
